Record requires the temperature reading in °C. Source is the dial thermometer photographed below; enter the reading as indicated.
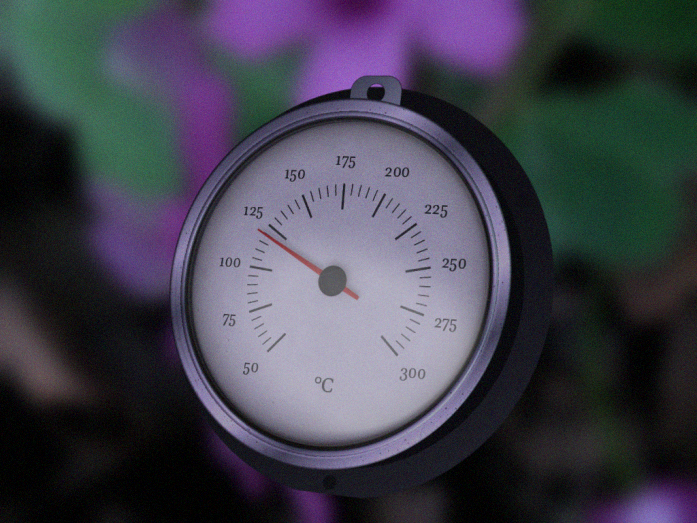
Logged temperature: 120 °C
